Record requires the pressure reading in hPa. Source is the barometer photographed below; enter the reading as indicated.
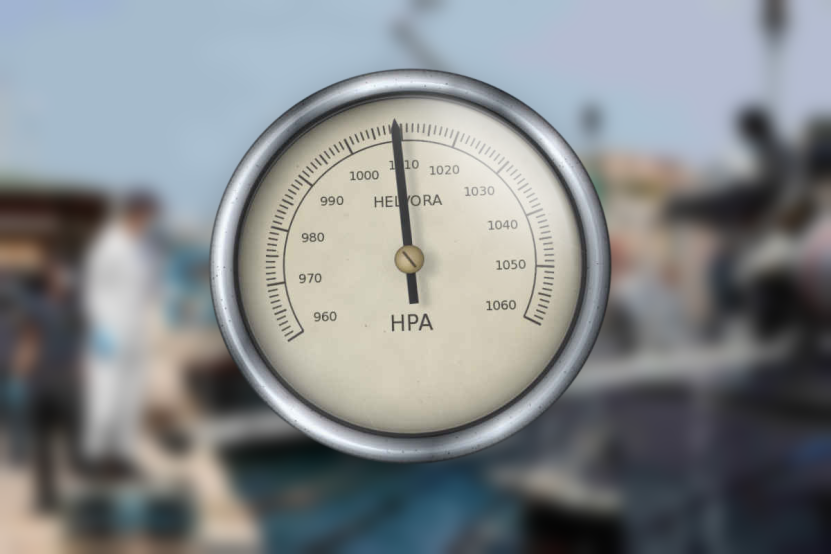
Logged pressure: 1009 hPa
